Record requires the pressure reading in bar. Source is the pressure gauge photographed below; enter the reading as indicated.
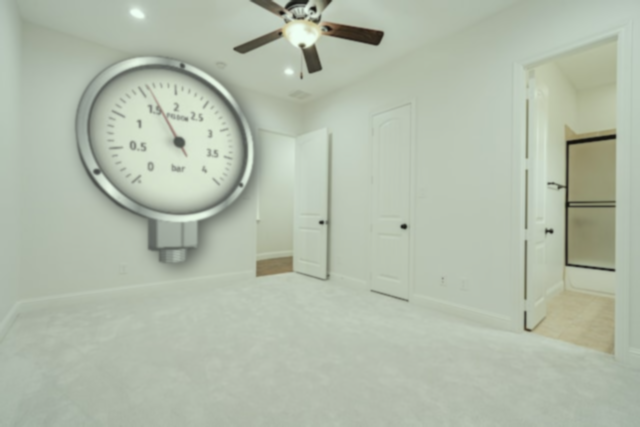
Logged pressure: 1.6 bar
